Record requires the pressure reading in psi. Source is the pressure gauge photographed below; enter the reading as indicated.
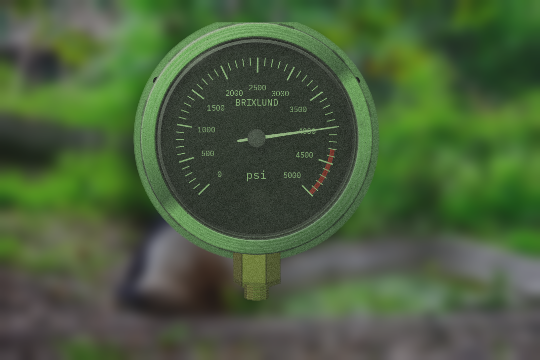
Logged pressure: 4000 psi
